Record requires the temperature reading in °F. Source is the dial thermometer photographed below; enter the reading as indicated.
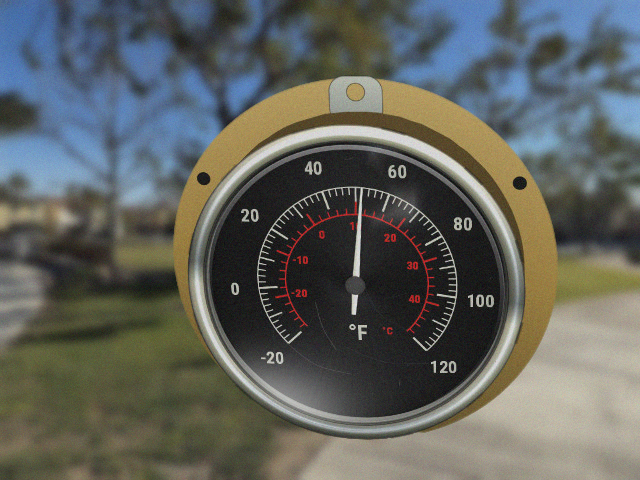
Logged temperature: 52 °F
